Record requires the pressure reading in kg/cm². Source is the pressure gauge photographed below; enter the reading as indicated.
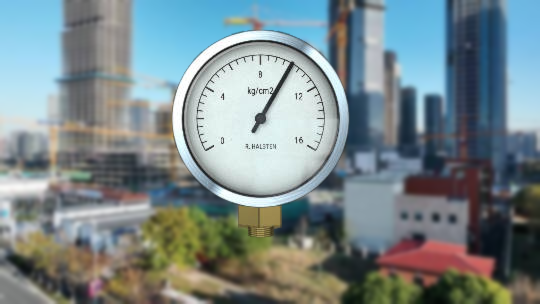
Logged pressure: 10 kg/cm²
